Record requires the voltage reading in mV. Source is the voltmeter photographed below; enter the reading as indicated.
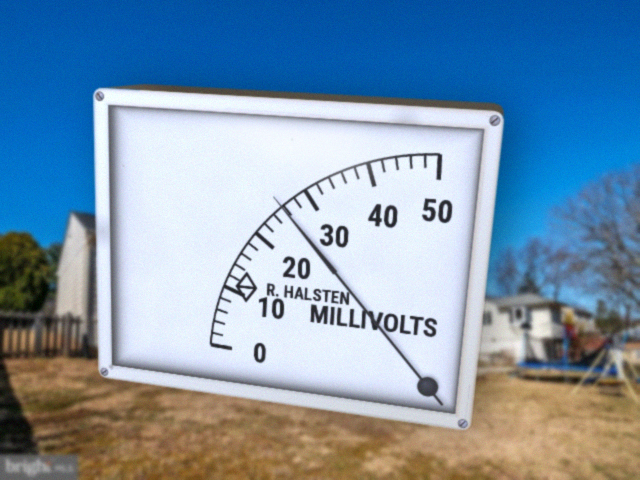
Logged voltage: 26 mV
